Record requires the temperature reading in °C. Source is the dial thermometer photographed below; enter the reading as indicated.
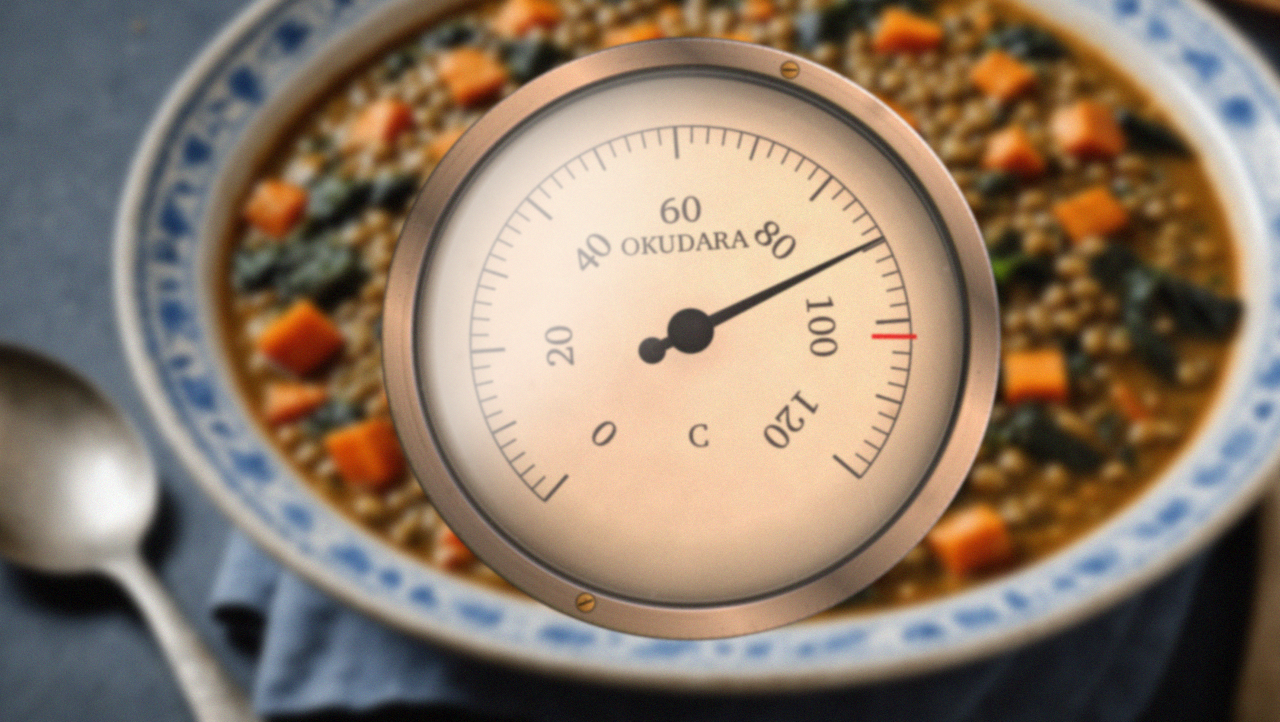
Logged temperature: 90 °C
